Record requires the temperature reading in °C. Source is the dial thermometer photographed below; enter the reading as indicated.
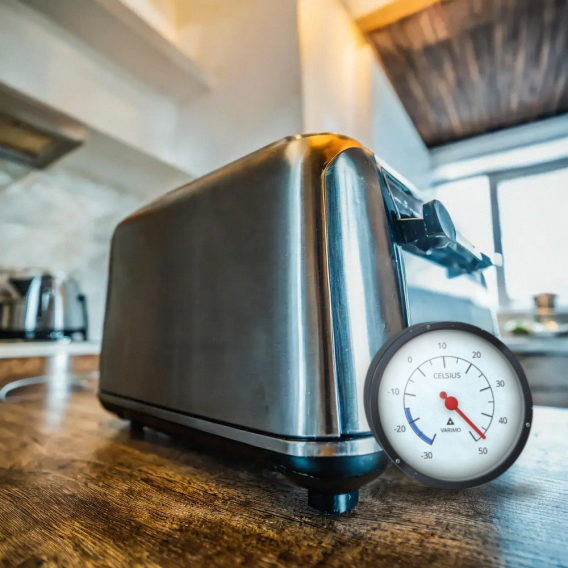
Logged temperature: 47.5 °C
